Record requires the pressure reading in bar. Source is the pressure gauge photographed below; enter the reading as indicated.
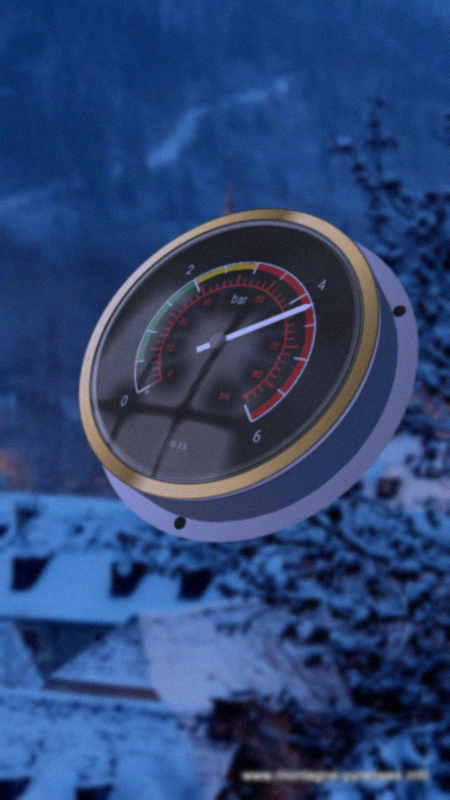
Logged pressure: 4.25 bar
